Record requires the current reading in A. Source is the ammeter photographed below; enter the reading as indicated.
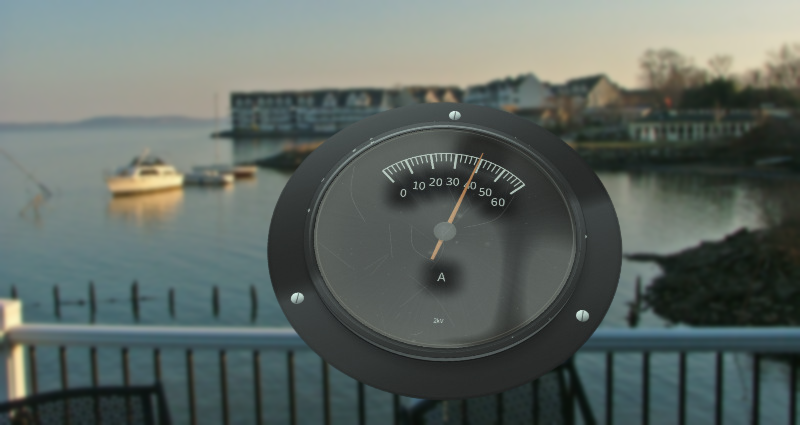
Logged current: 40 A
